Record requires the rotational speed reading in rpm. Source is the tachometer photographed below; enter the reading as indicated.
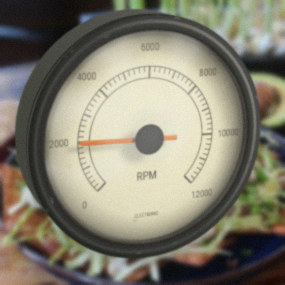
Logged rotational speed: 2000 rpm
